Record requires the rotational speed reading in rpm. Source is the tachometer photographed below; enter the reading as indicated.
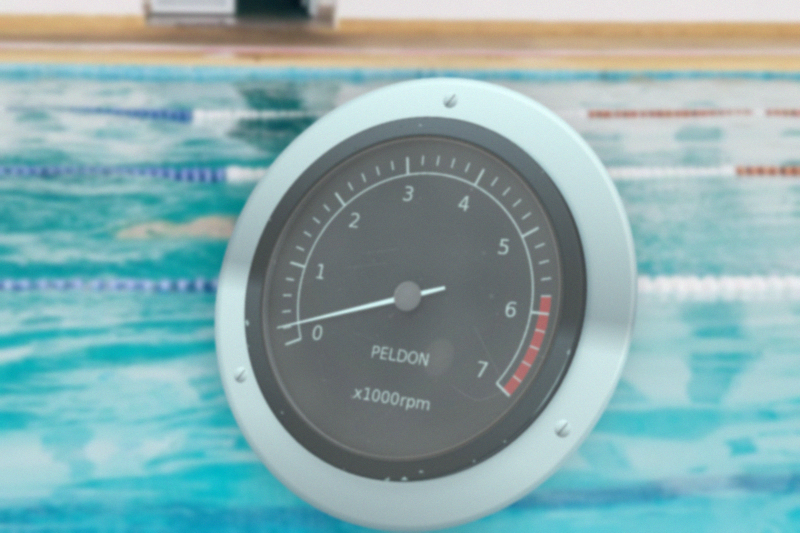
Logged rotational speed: 200 rpm
